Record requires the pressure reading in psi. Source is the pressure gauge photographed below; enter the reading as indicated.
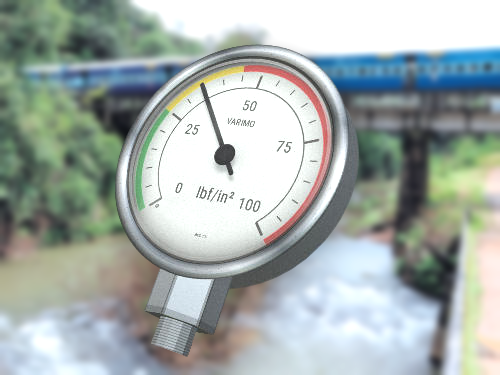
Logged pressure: 35 psi
